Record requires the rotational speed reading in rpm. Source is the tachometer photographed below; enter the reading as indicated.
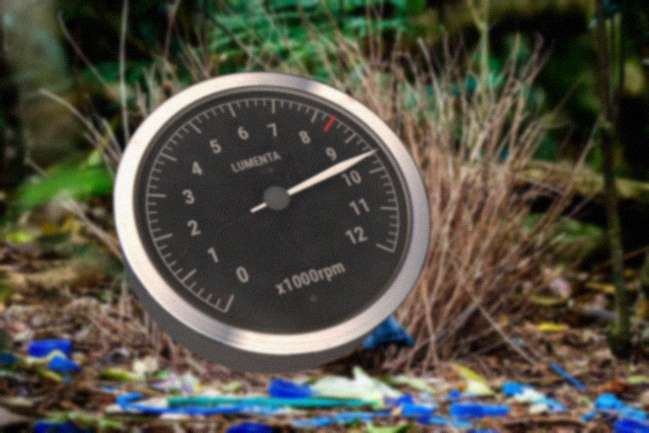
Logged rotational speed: 9600 rpm
